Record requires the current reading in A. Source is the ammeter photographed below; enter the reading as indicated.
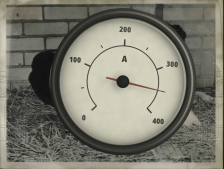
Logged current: 350 A
